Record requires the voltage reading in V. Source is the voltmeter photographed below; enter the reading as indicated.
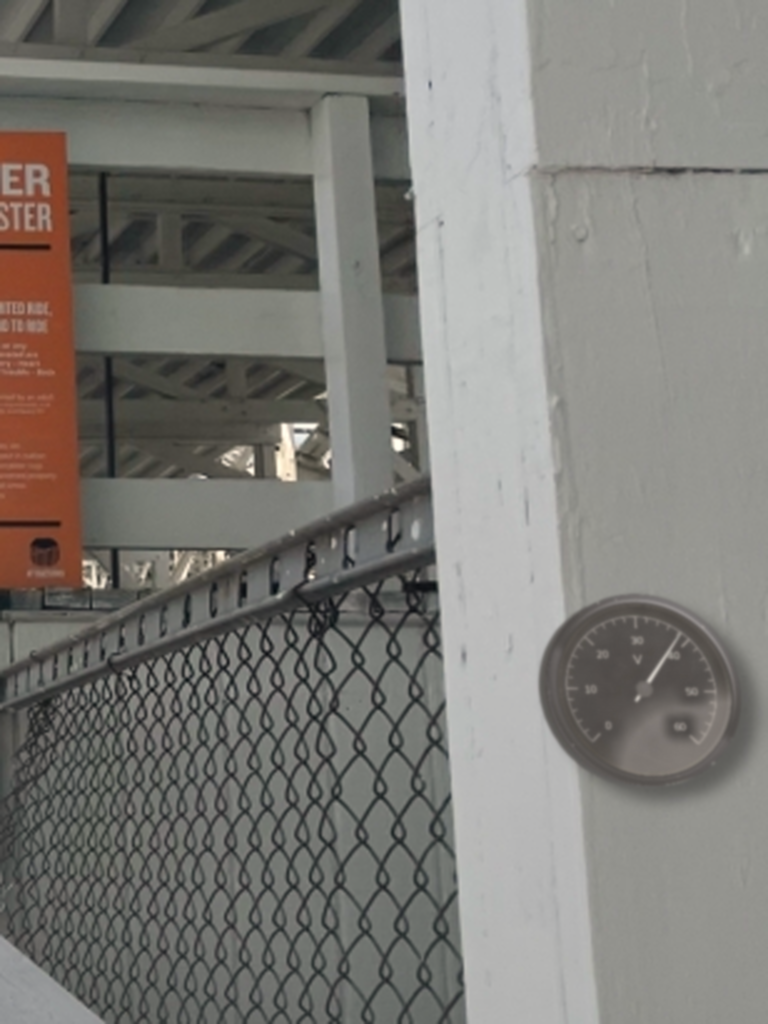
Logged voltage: 38 V
